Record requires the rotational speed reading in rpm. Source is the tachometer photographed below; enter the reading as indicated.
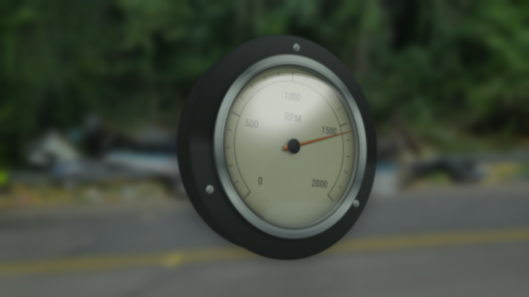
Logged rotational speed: 1550 rpm
